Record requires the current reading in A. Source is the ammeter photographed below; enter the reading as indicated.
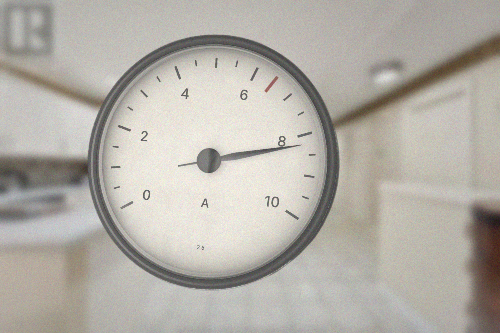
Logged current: 8.25 A
